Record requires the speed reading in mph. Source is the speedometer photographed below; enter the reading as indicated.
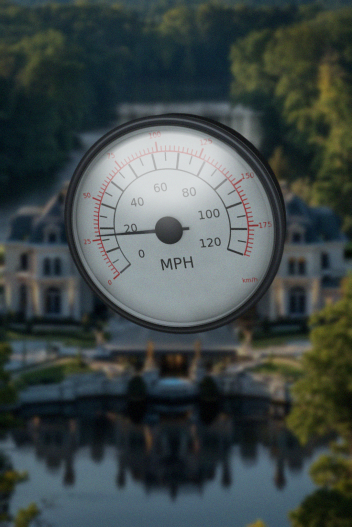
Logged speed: 17.5 mph
